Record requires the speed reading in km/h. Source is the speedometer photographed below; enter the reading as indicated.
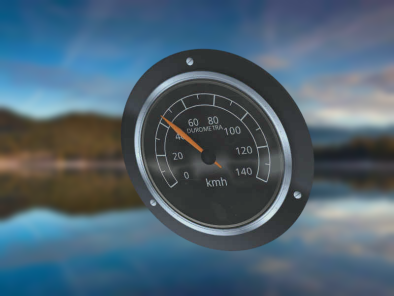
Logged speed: 45 km/h
